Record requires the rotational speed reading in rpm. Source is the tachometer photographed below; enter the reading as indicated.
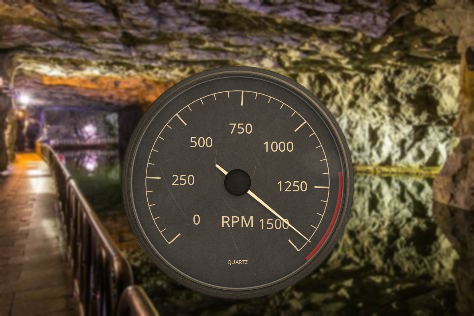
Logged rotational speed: 1450 rpm
